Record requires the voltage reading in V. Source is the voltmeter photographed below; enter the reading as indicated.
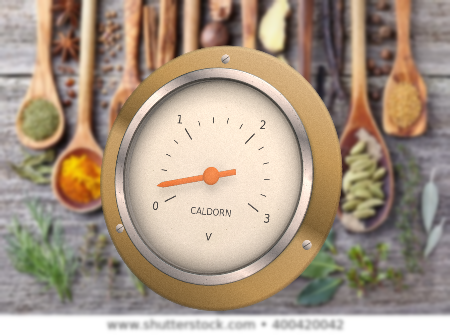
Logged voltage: 0.2 V
